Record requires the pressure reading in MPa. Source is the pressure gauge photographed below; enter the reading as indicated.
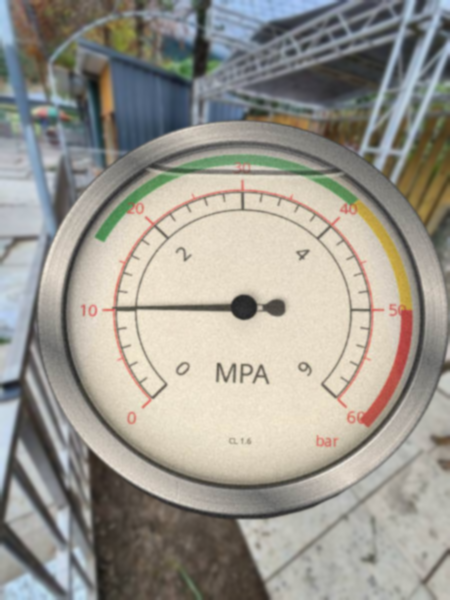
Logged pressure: 1 MPa
